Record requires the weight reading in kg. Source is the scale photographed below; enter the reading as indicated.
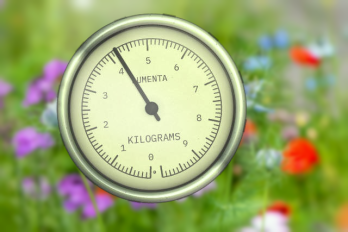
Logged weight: 4.2 kg
